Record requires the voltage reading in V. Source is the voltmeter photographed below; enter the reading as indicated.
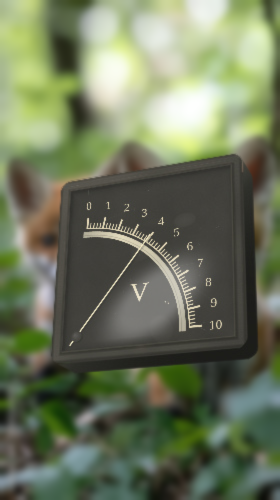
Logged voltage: 4 V
